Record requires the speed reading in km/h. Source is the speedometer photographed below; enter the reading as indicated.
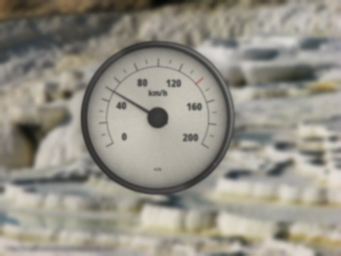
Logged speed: 50 km/h
